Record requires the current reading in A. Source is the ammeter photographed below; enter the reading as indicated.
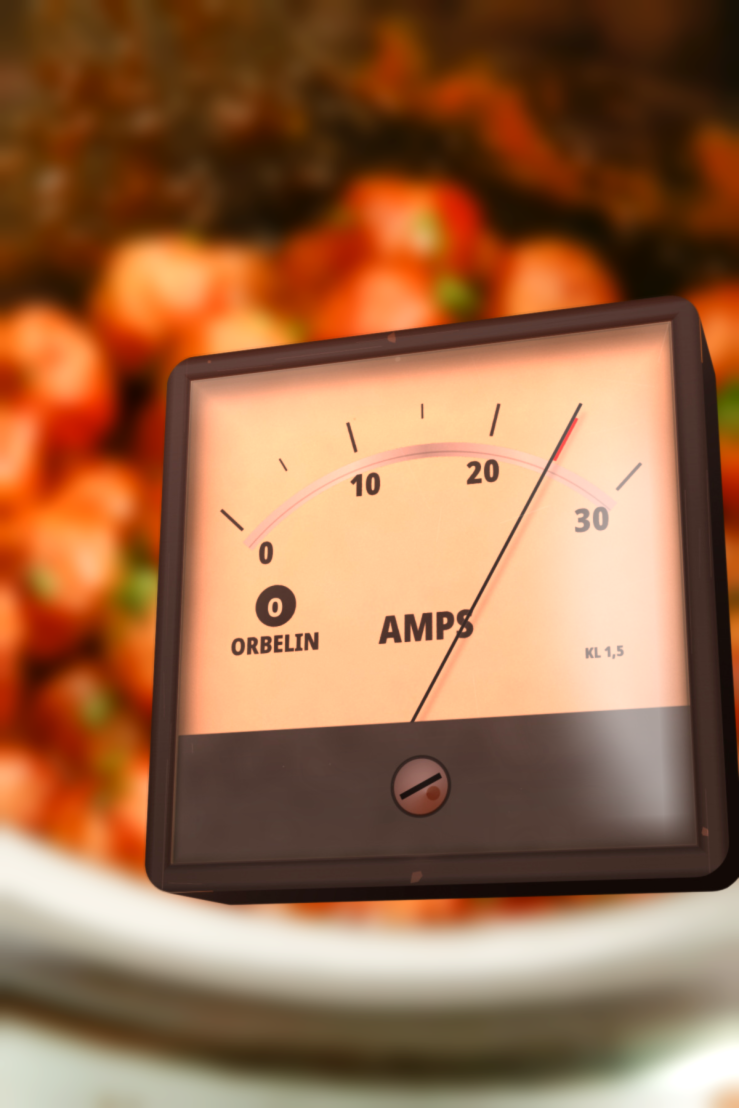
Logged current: 25 A
